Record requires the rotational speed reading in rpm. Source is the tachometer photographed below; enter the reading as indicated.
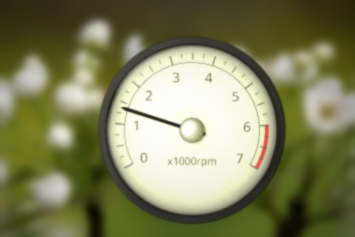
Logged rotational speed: 1375 rpm
